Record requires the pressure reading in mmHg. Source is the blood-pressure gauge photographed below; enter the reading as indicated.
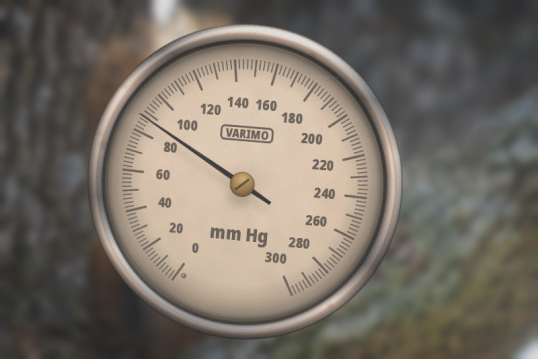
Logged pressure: 88 mmHg
